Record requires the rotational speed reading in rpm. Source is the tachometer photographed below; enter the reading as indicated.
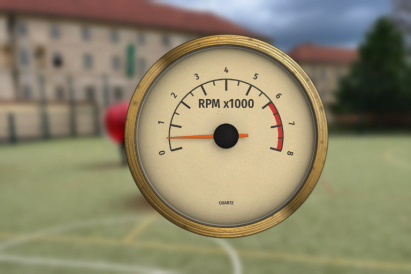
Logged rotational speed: 500 rpm
